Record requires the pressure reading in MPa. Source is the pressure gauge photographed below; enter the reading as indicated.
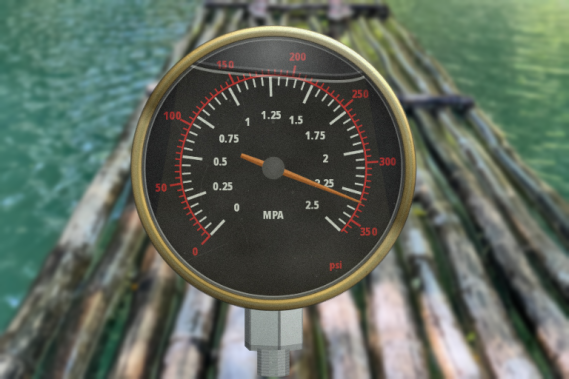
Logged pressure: 2.3 MPa
